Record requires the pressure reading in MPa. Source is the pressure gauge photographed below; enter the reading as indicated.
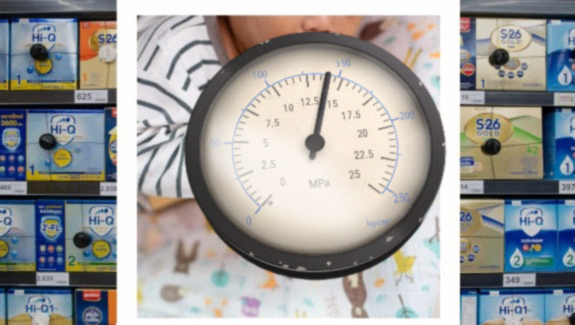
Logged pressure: 14 MPa
